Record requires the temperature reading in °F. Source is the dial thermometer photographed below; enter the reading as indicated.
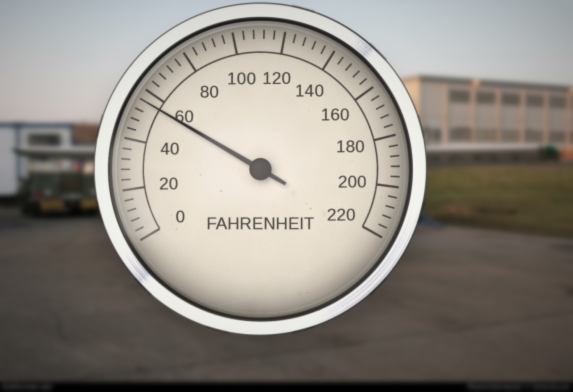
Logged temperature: 56 °F
